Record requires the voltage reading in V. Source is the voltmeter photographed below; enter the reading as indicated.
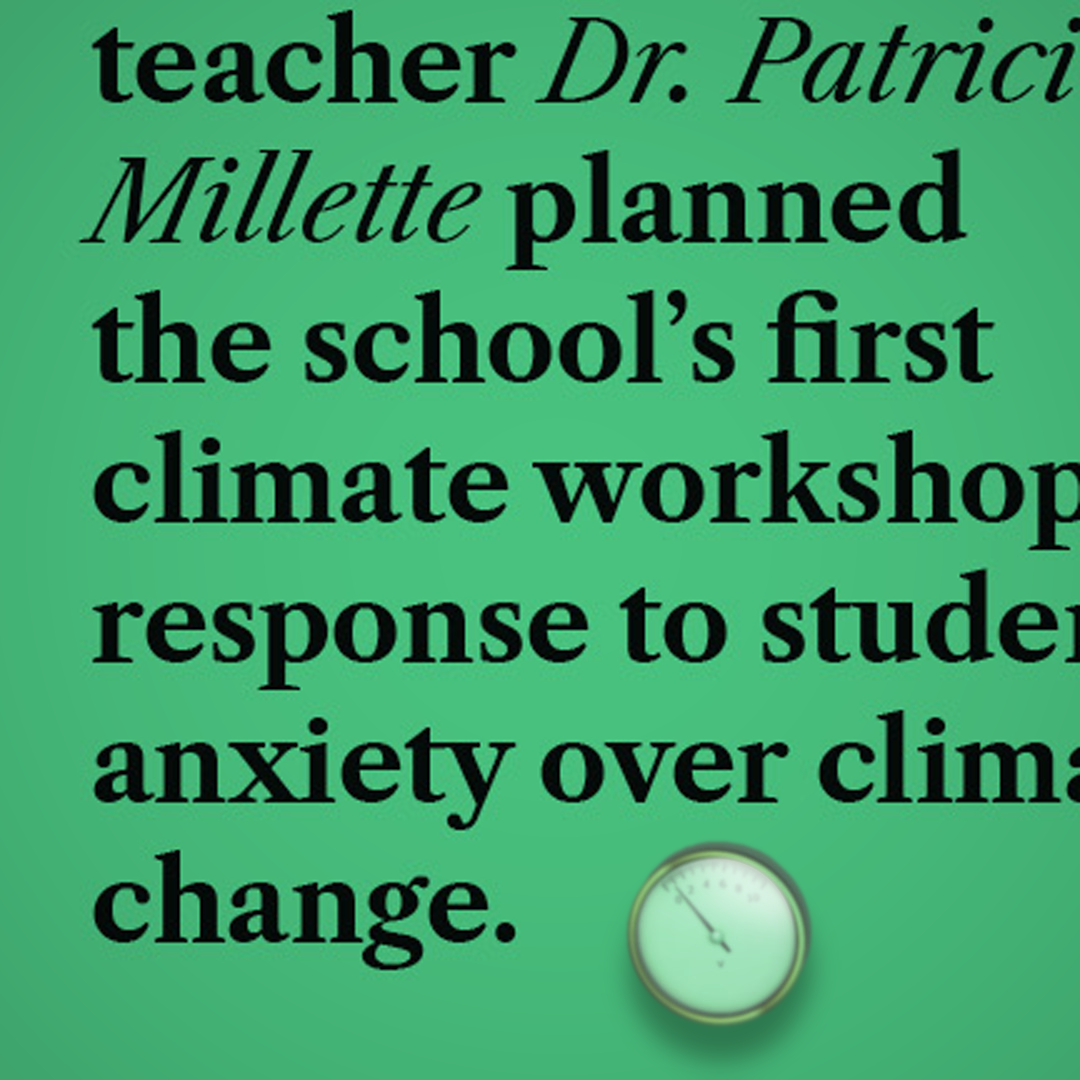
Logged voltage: 1 V
